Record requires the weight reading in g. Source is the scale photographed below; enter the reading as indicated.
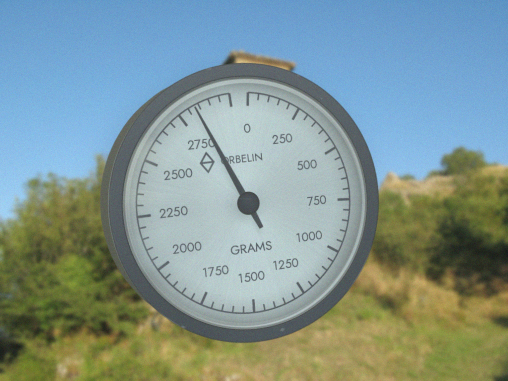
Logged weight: 2825 g
